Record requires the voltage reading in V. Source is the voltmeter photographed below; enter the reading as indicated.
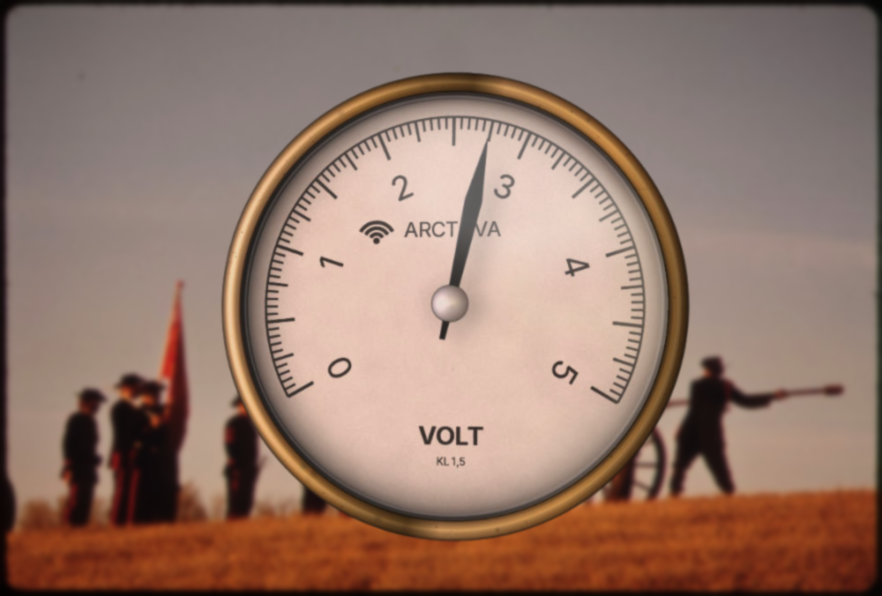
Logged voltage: 2.75 V
